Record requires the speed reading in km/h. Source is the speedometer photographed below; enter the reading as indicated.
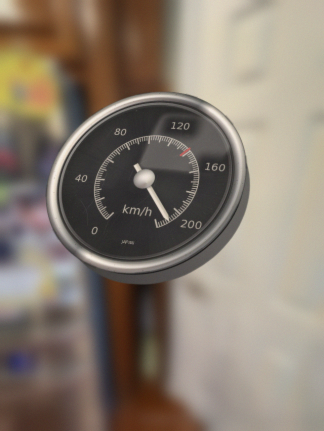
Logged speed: 210 km/h
